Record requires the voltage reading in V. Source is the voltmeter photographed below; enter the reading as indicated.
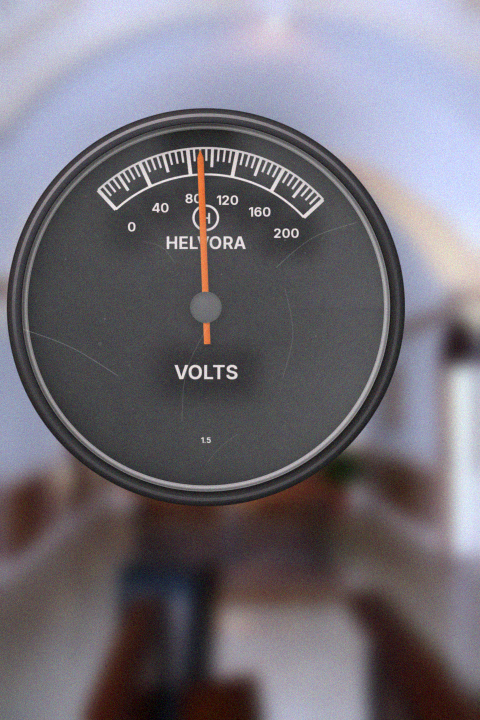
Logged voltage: 90 V
